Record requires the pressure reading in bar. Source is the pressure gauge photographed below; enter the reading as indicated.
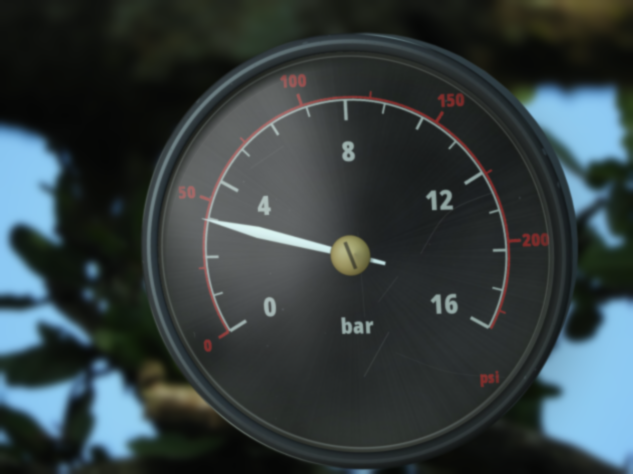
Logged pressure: 3 bar
